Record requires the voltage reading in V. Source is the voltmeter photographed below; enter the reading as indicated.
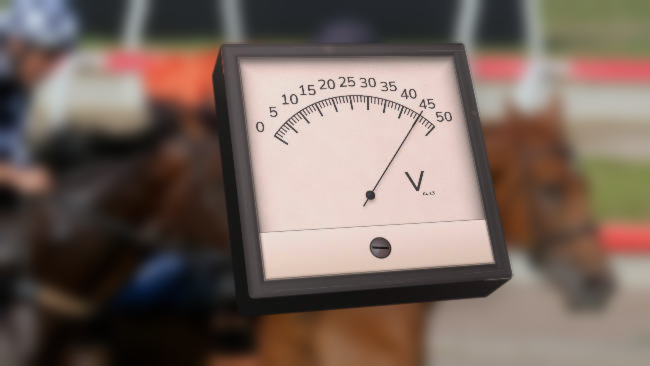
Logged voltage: 45 V
